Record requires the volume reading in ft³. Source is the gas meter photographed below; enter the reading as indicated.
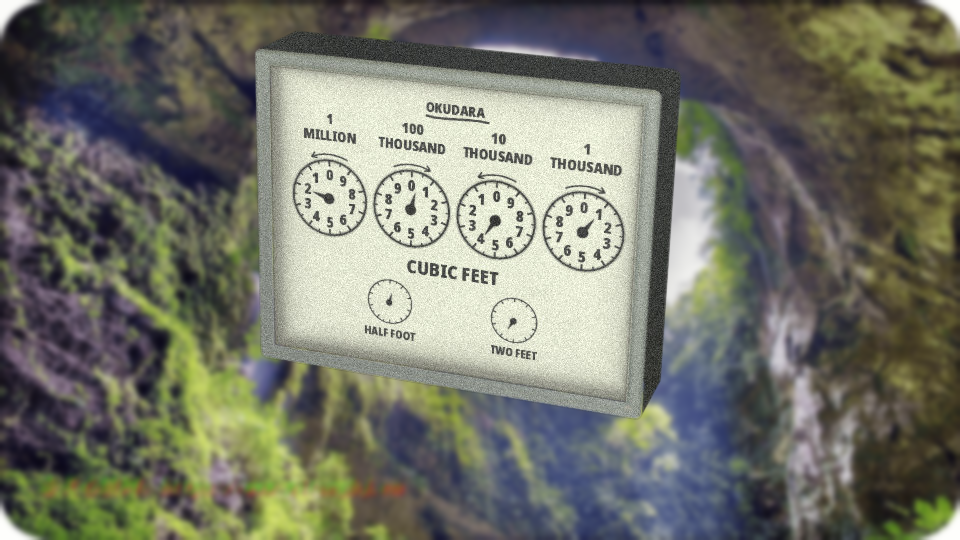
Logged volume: 204100 ft³
